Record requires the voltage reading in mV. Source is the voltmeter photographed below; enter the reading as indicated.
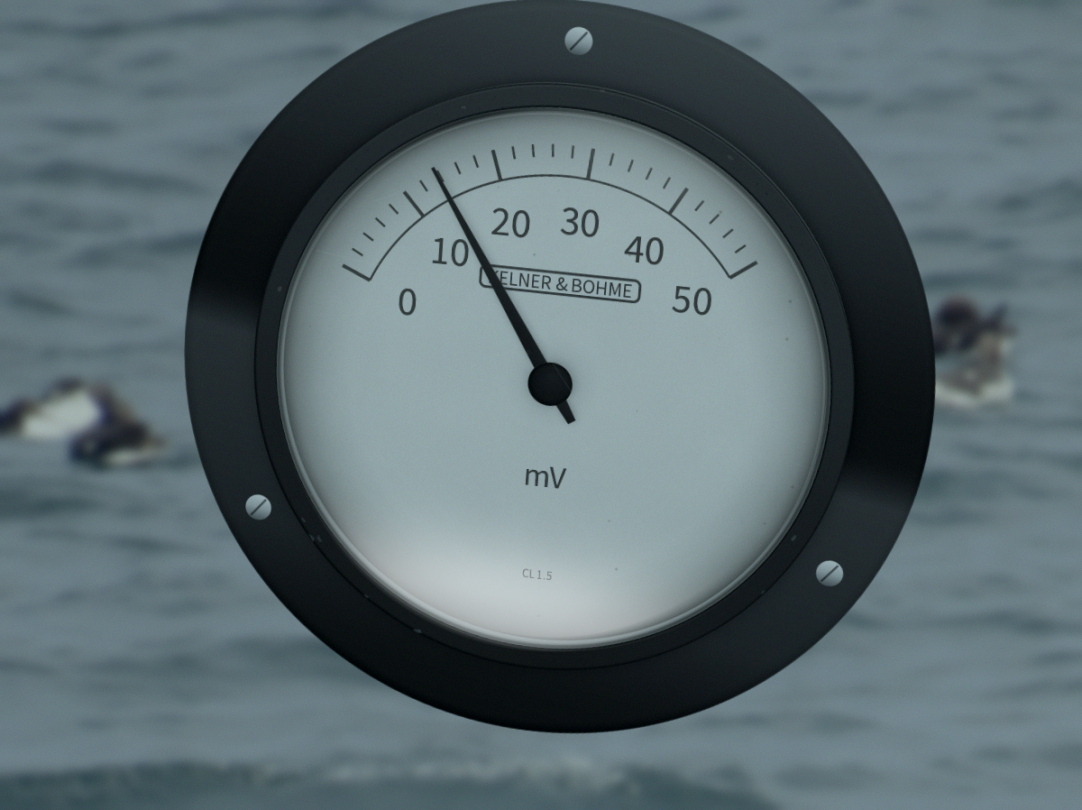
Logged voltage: 14 mV
